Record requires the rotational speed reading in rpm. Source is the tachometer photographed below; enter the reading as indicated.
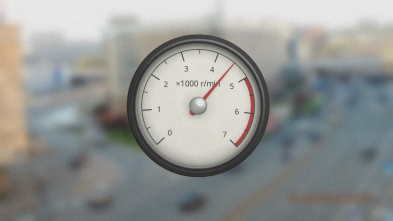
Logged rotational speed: 4500 rpm
